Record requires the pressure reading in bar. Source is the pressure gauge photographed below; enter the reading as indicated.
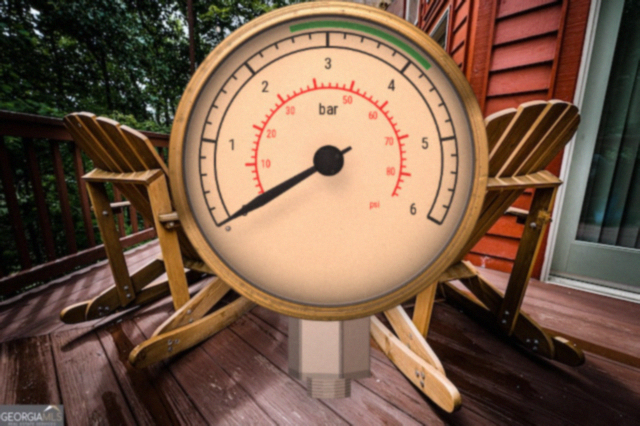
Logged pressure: 0 bar
